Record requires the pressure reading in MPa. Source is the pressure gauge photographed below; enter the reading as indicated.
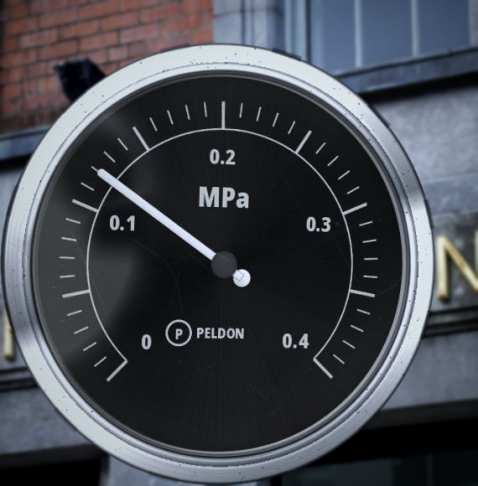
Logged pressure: 0.12 MPa
